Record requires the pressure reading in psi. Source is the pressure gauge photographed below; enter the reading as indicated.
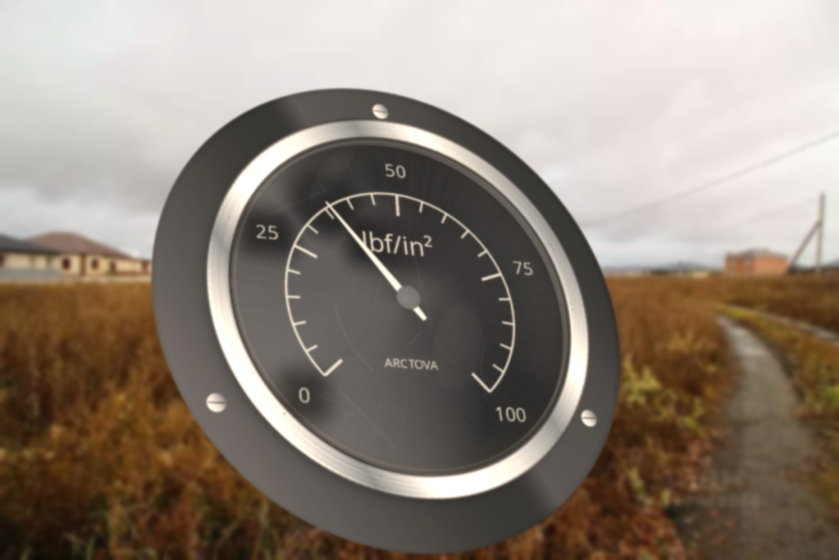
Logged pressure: 35 psi
